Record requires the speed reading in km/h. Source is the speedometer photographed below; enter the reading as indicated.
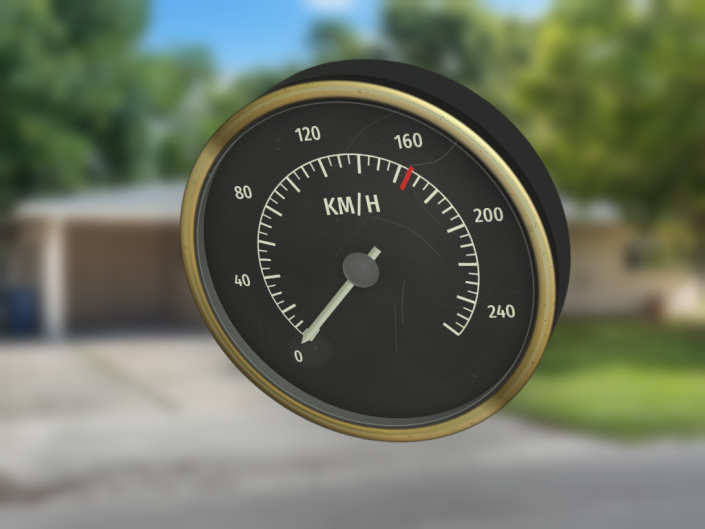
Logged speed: 2.5 km/h
